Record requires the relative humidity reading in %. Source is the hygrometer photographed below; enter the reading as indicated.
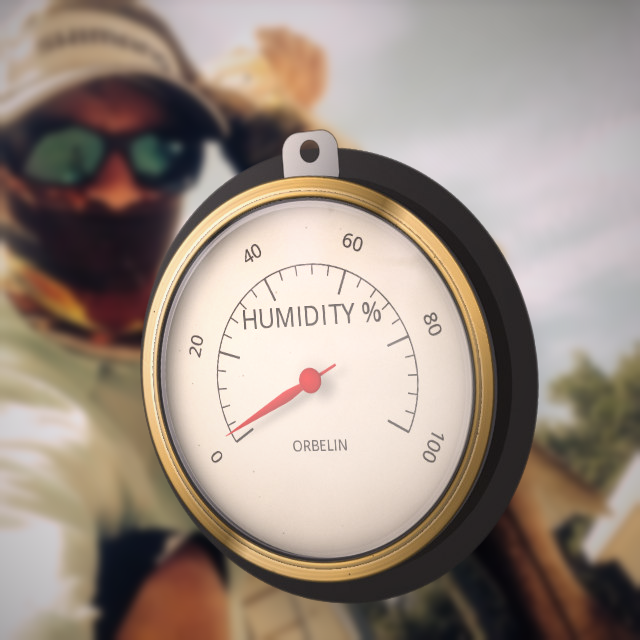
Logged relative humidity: 2 %
